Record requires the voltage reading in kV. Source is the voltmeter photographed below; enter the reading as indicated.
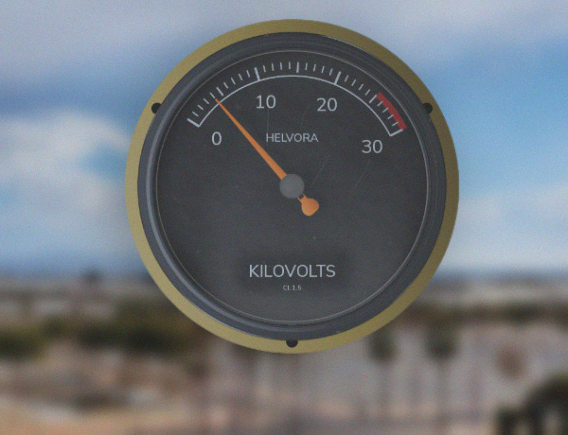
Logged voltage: 4 kV
